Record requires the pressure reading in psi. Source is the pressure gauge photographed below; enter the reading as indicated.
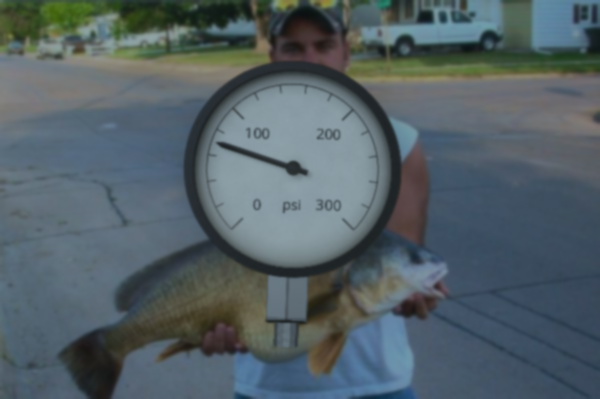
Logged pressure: 70 psi
